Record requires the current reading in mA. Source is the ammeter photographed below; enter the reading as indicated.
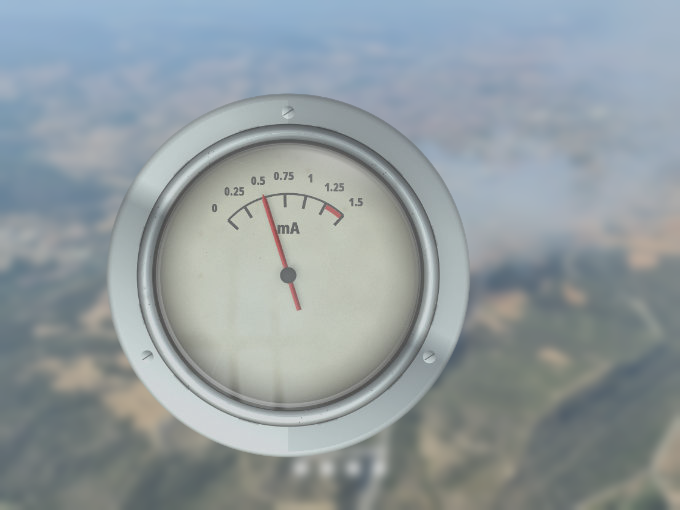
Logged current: 0.5 mA
